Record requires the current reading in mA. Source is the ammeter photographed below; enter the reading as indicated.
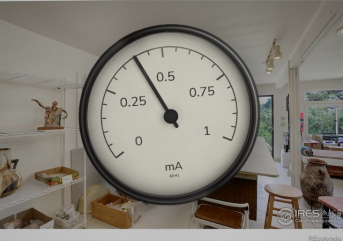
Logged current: 0.4 mA
